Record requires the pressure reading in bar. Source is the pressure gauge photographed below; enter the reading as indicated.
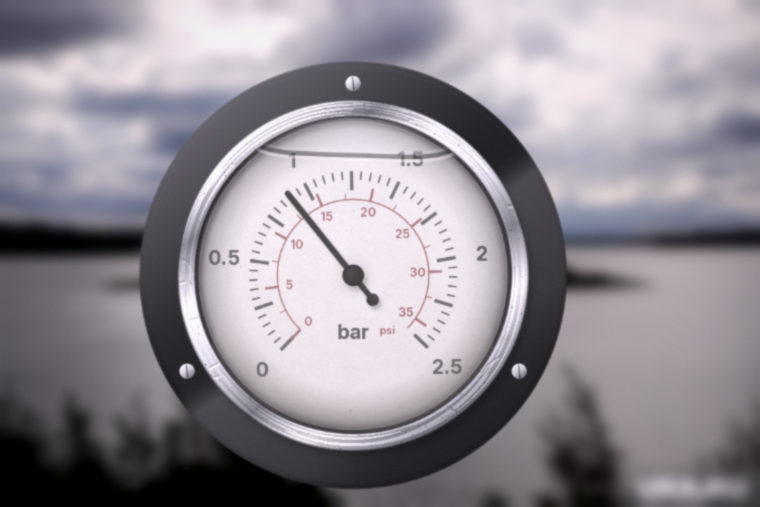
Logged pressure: 0.9 bar
